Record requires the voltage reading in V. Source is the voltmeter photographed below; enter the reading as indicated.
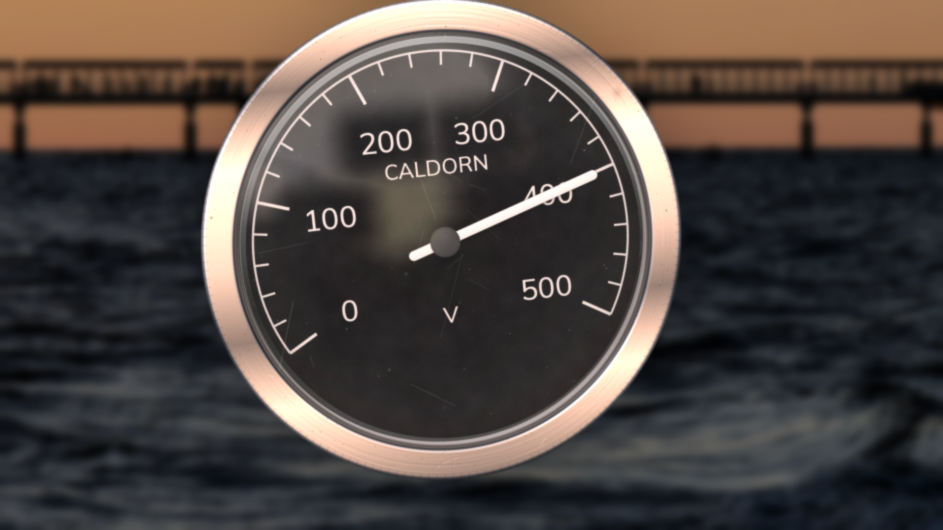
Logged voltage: 400 V
